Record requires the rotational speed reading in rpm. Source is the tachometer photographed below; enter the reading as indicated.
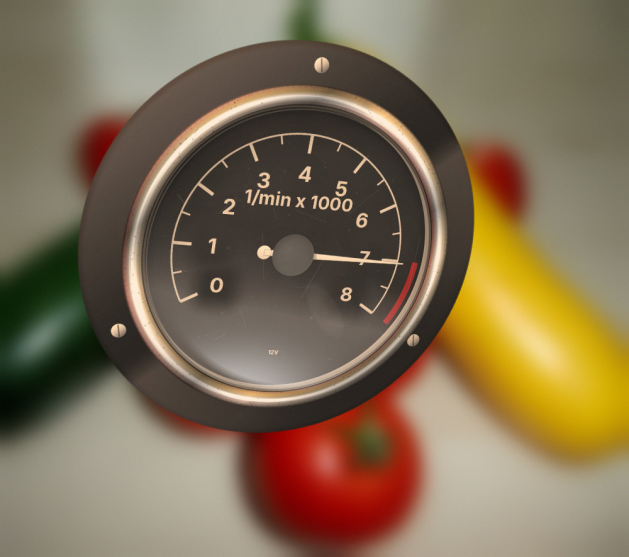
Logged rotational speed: 7000 rpm
